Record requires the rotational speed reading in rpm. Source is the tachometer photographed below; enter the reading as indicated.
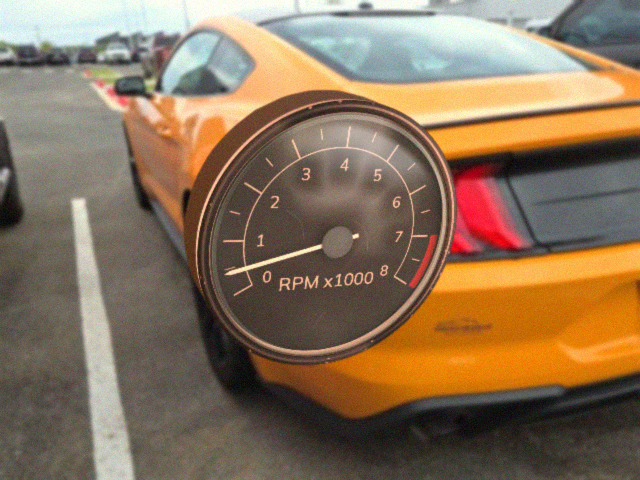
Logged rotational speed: 500 rpm
